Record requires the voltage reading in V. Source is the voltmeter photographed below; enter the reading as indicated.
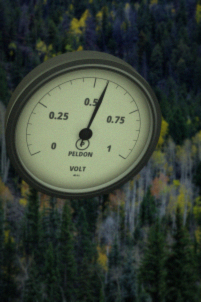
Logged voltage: 0.55 V
